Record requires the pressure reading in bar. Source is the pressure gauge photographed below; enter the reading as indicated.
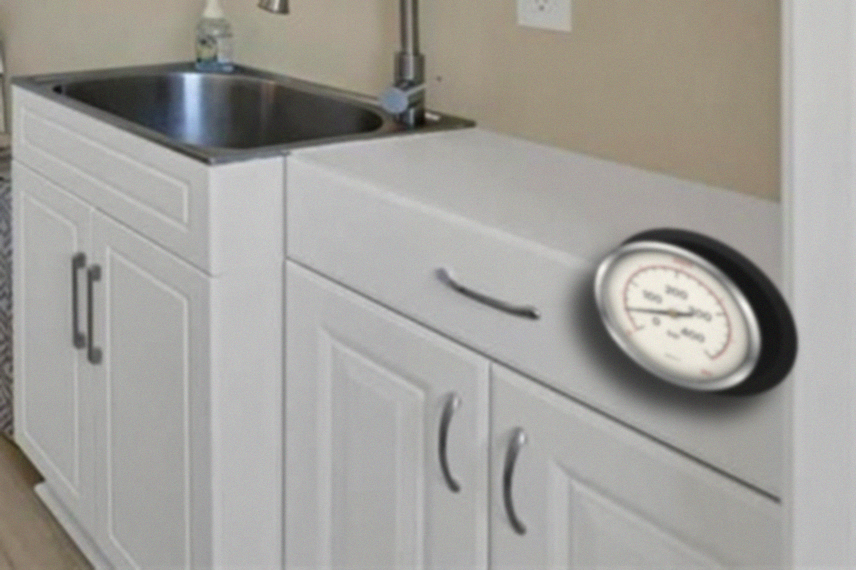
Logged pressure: 40 bar
